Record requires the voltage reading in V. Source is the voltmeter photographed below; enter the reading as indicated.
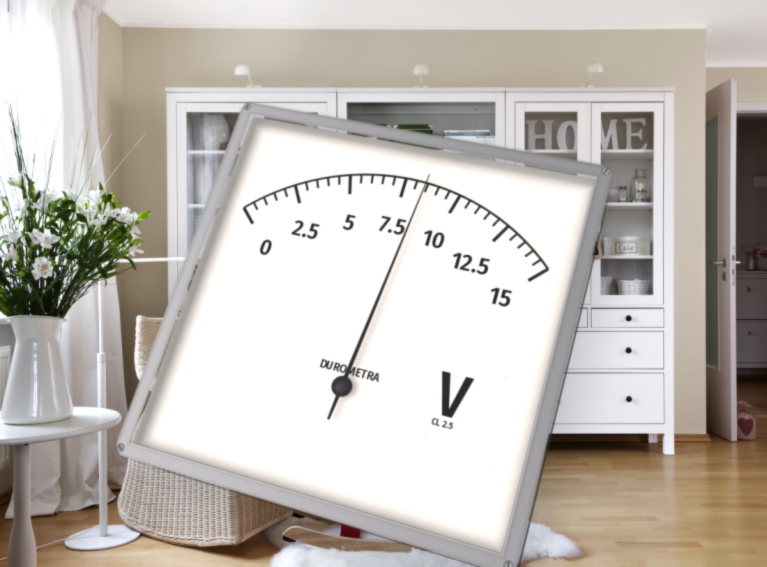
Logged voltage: 8.5 V
